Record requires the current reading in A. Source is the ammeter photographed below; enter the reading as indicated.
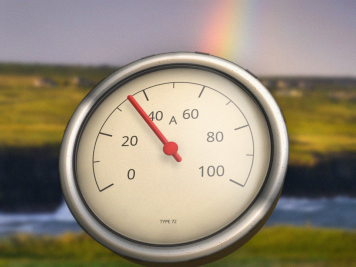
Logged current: 35 A
